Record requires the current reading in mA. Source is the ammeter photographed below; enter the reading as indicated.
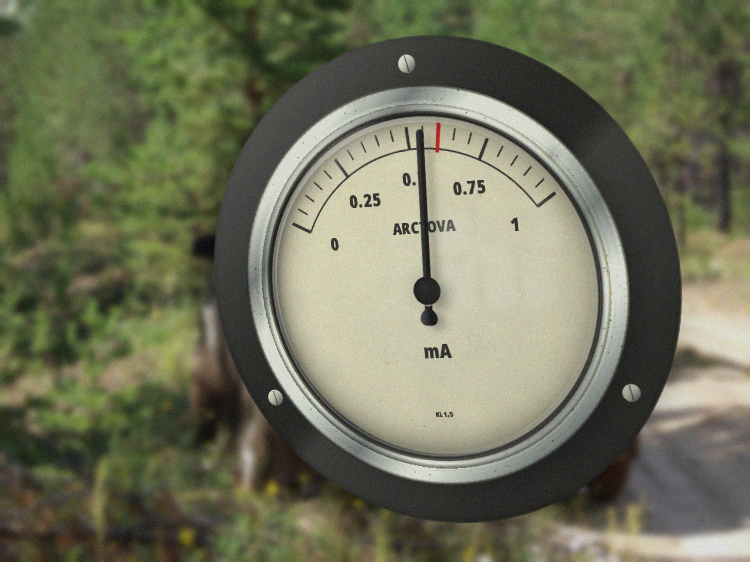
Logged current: 0.55 mA
